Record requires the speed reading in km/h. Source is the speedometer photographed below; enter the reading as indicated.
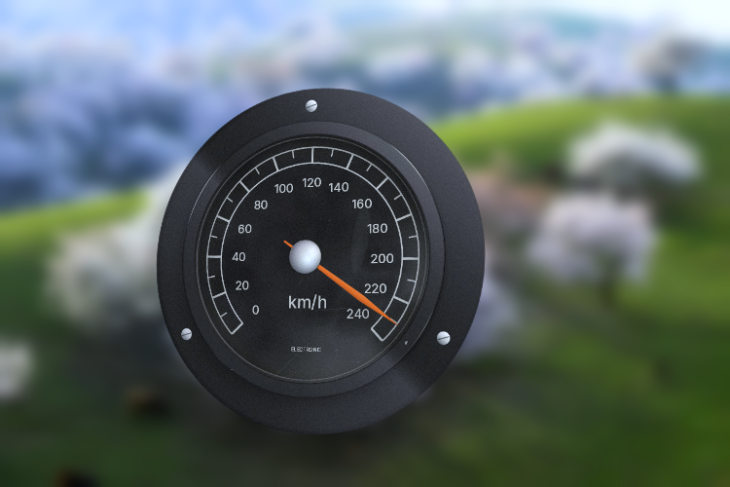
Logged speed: 230 km/h
